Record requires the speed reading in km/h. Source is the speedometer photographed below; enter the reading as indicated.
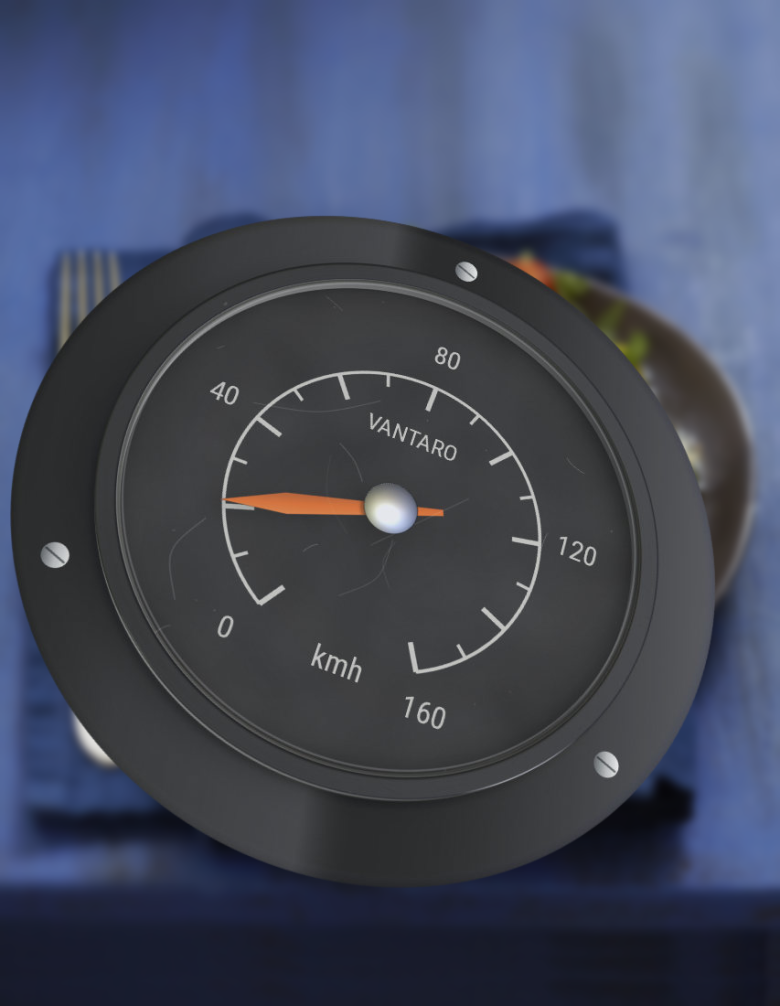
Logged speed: 20 km/h
